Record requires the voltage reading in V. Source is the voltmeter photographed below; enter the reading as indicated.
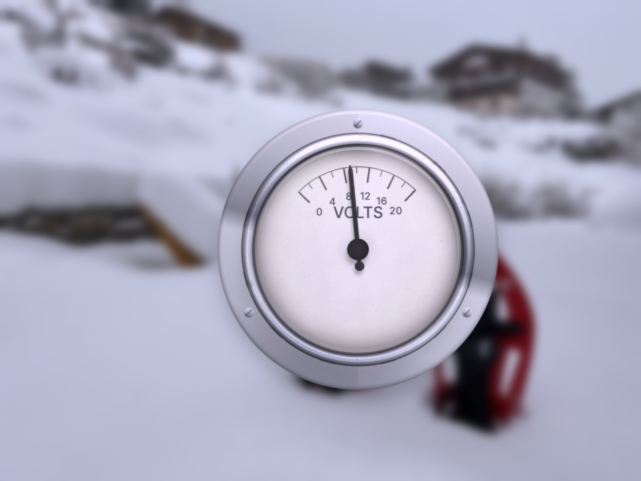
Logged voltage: 9 V
